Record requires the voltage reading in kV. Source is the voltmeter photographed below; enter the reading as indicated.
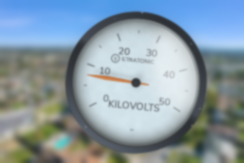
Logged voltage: 7.5 kV
